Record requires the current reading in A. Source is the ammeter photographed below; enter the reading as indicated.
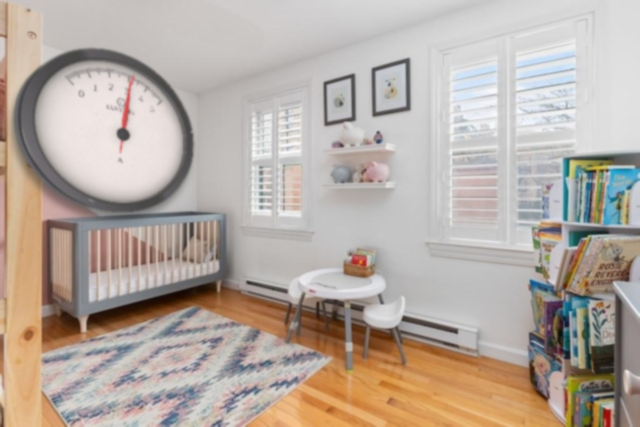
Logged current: 3 A
